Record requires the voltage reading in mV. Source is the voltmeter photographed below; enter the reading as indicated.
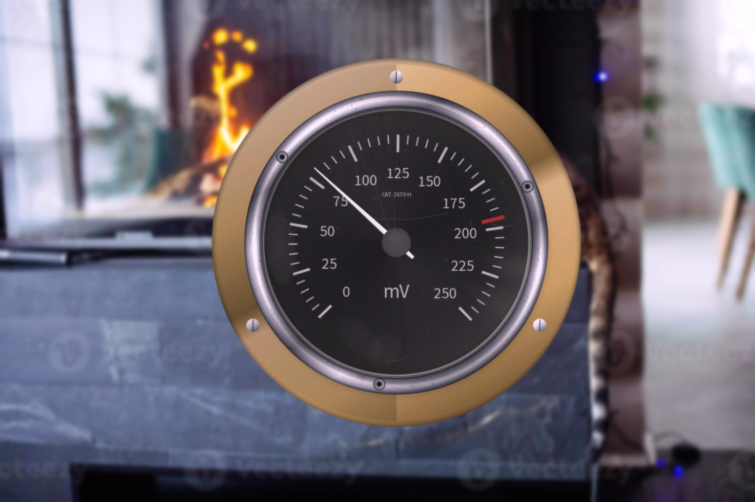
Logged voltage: 80 mV
